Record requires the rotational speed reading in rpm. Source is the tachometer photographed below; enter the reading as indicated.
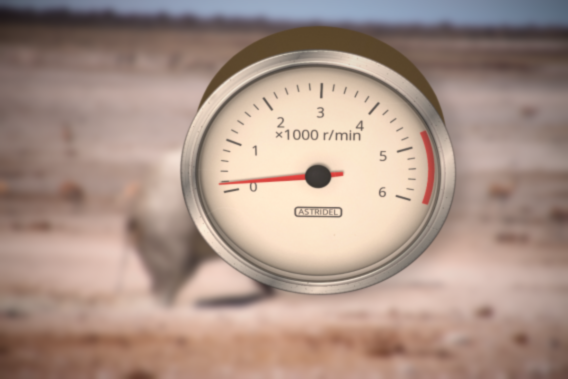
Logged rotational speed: 200 rpm
